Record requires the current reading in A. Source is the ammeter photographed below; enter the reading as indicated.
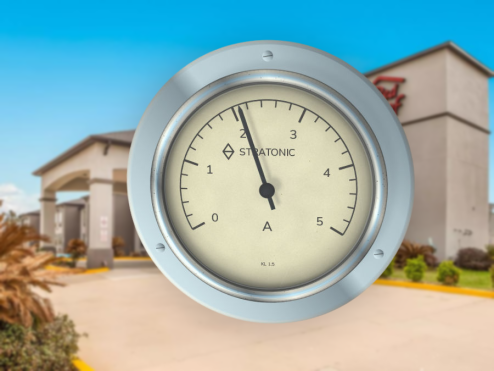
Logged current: 2.1 A
